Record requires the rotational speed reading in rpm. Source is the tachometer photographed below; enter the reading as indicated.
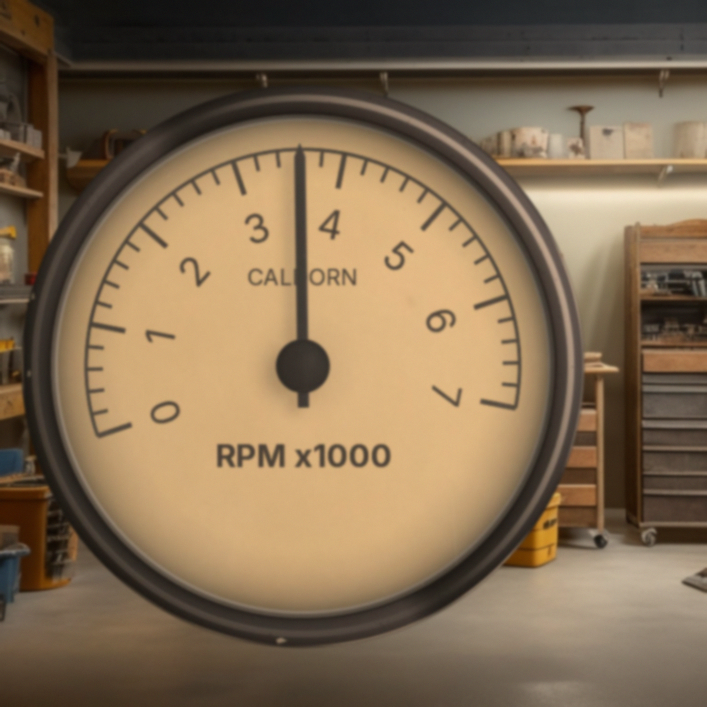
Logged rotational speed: 3600 rpm
